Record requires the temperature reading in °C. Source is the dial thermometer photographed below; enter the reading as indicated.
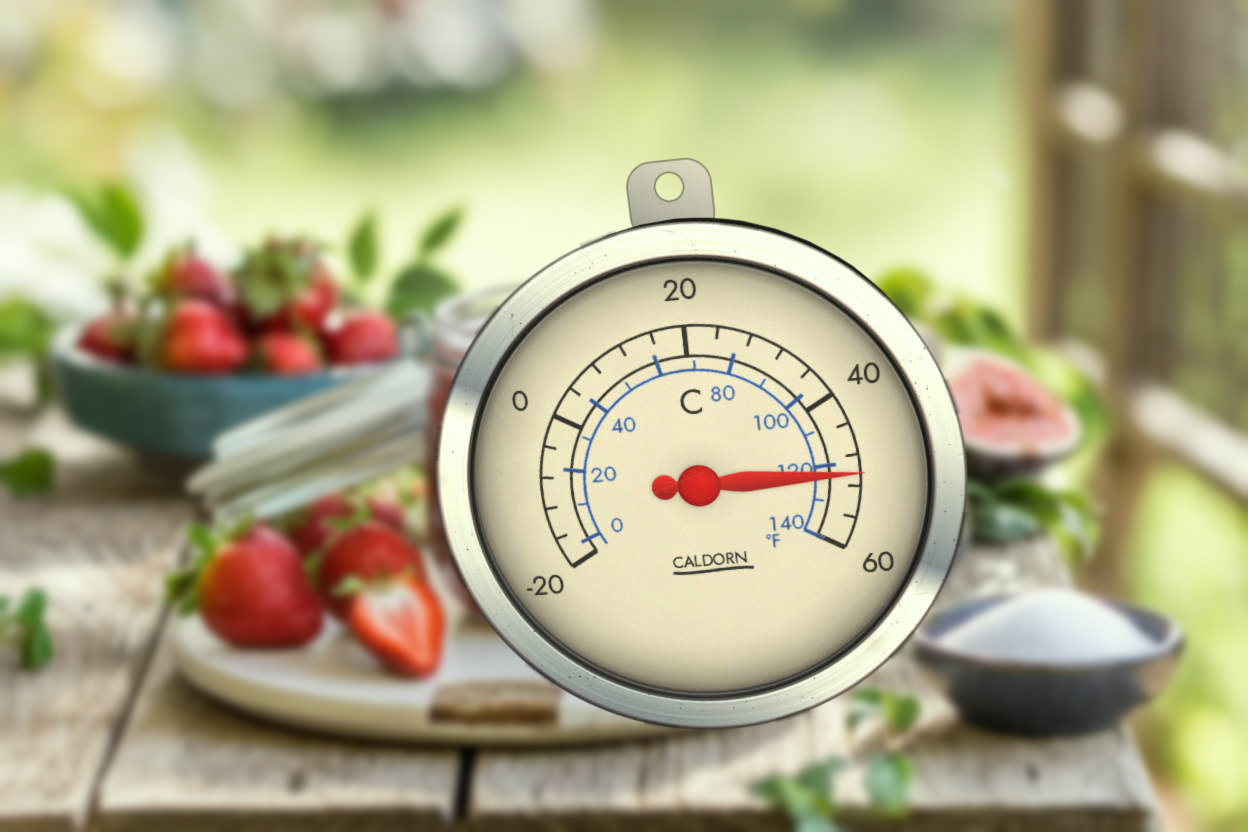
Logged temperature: 50 °C
